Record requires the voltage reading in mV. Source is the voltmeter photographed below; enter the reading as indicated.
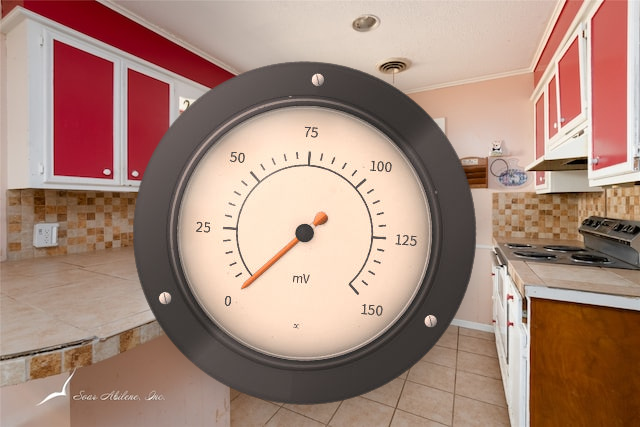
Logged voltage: 0 mV
